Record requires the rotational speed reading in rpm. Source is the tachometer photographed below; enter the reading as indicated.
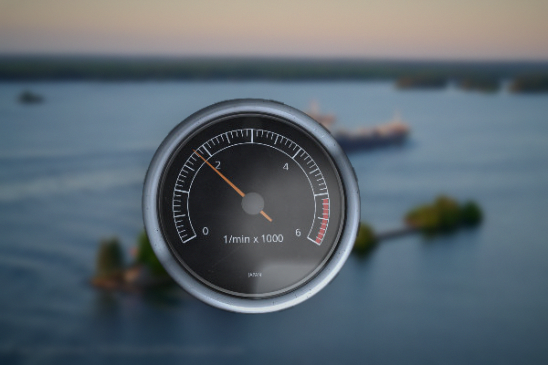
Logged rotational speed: 1800 rpm
